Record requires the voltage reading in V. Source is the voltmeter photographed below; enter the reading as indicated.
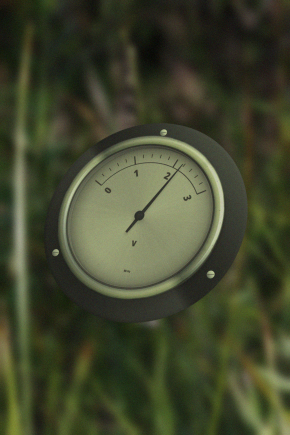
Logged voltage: 2.2 V
